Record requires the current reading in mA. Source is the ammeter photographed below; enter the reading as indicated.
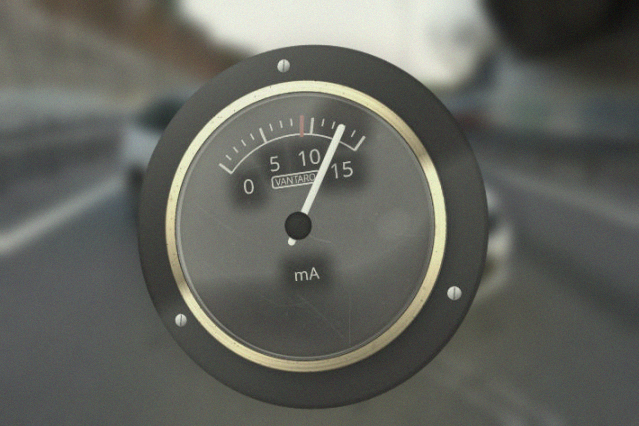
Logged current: 13 mA
